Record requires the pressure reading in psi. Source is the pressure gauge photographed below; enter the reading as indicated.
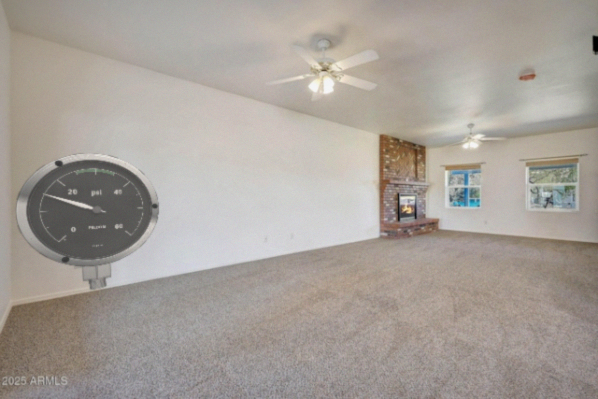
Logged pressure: 15 psi
